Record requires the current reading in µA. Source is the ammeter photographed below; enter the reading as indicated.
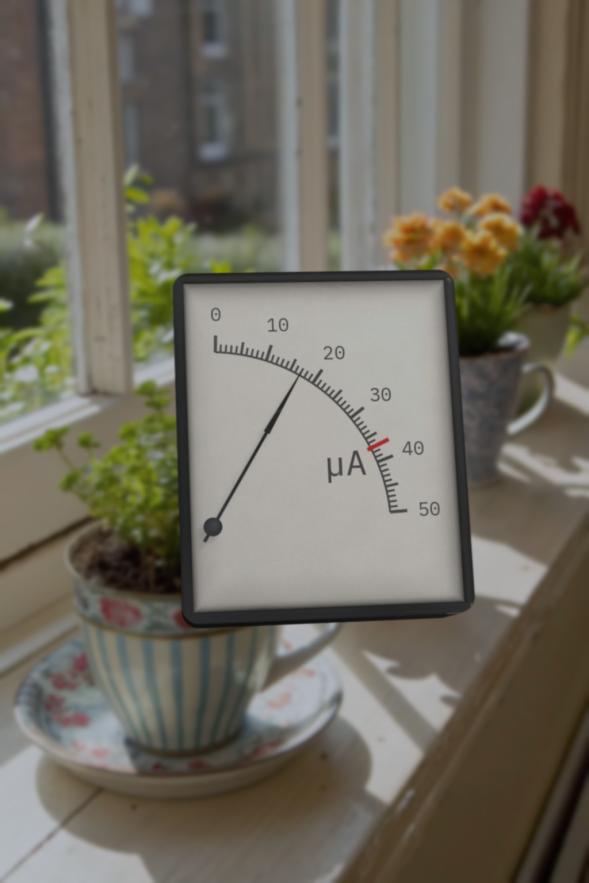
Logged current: 17 µA
